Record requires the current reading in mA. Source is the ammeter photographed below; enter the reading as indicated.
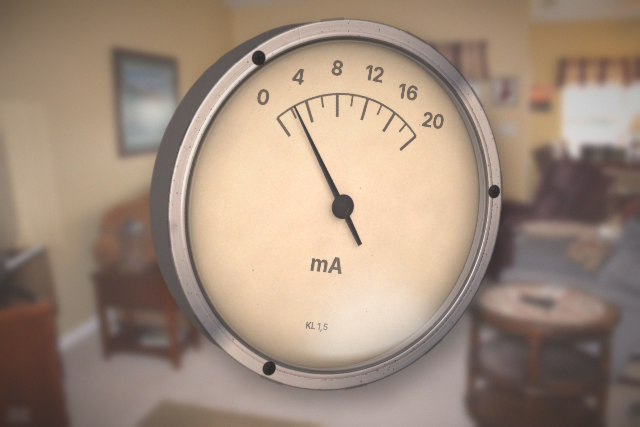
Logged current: 2 mA
